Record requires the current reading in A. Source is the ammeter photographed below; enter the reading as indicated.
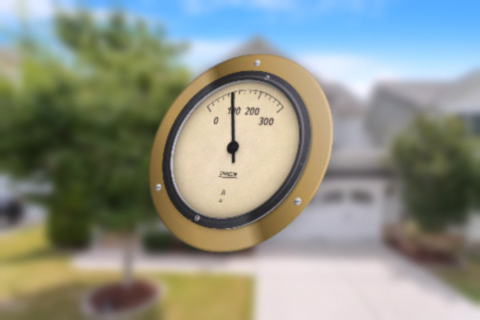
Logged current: 100 A
